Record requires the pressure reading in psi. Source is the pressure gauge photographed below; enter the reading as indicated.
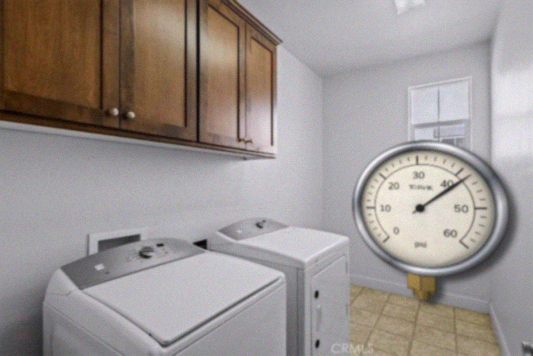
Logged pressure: 42 psi
